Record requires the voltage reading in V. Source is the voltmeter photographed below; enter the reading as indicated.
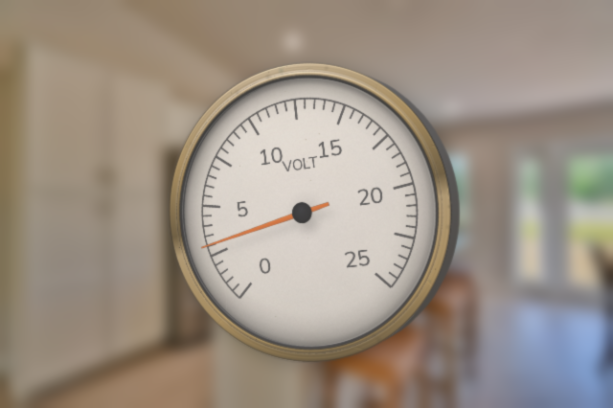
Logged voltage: 3 V
